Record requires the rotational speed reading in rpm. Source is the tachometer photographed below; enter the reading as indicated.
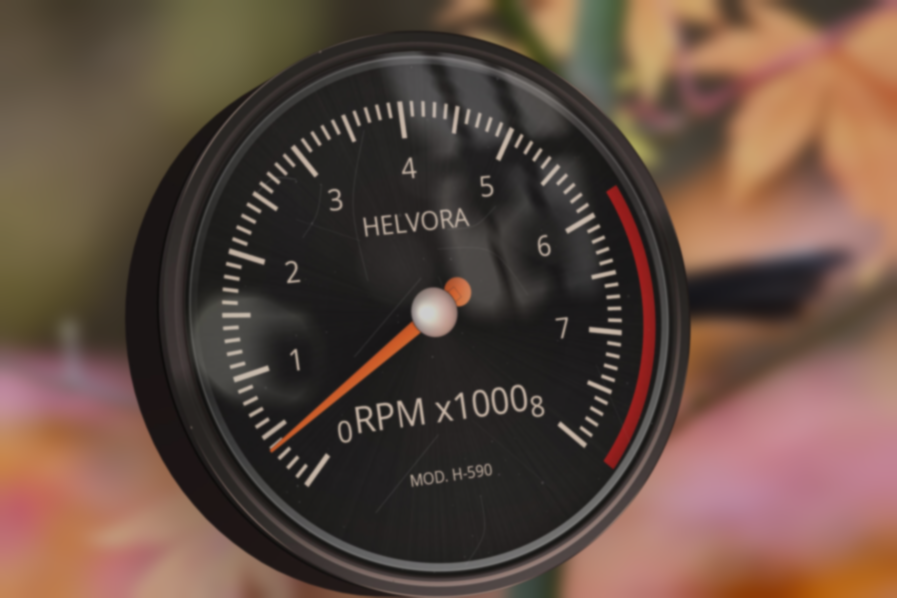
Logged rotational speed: 400 rpm
